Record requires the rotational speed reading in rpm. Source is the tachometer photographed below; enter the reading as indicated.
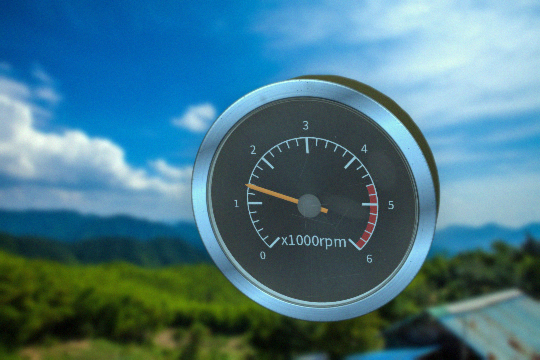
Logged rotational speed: 1400 rpm
